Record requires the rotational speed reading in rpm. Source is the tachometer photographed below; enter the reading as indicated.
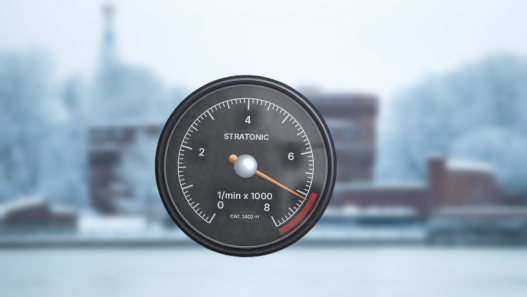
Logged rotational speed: 7100 rpm
